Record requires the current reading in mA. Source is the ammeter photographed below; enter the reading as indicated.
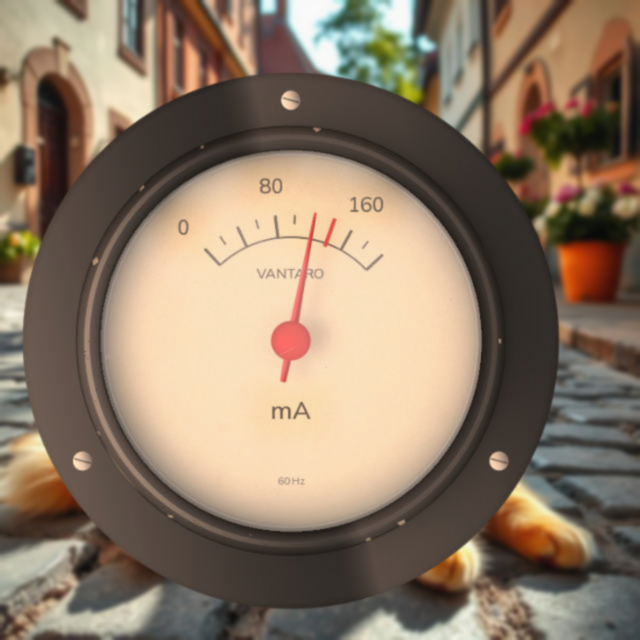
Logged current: 120 mA
